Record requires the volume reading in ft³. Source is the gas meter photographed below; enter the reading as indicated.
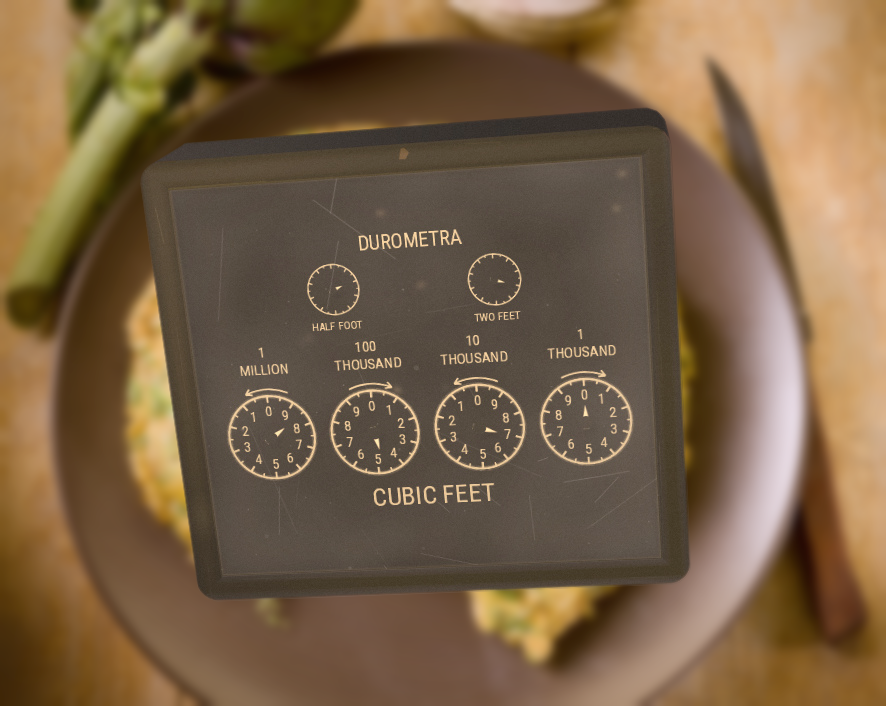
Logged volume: 847000 ft³
